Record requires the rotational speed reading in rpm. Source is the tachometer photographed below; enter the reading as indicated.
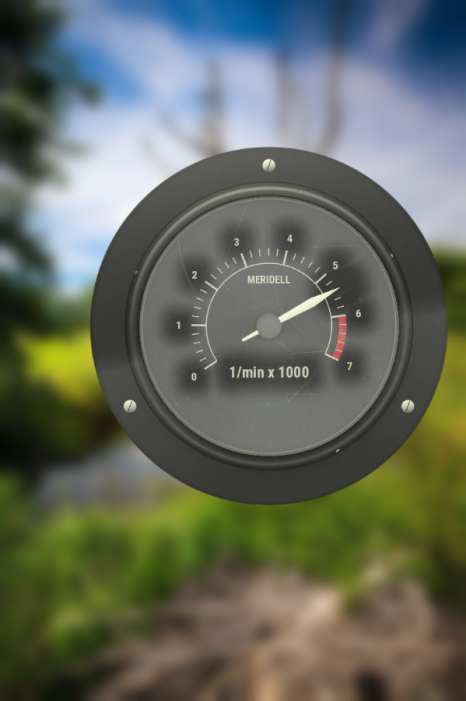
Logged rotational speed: 5400 rpm
